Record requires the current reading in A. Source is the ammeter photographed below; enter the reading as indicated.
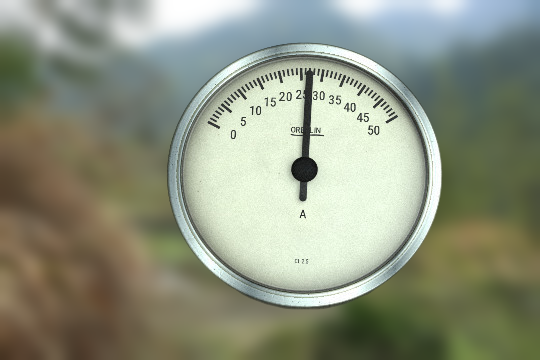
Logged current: 27 A
